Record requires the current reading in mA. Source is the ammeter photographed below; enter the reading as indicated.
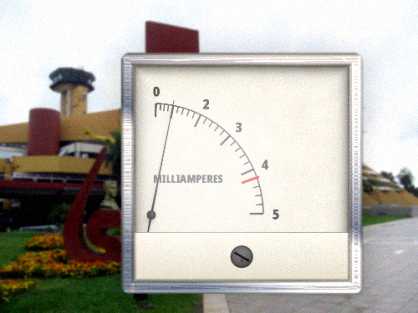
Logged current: 1 mA
